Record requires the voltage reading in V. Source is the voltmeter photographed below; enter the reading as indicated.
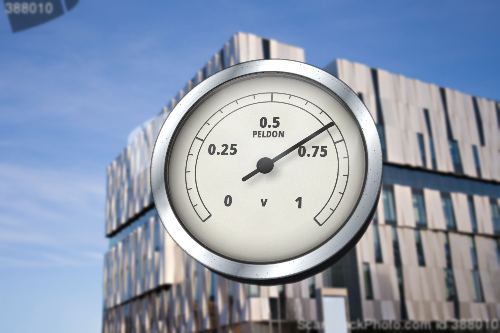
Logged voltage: 0.7 V
